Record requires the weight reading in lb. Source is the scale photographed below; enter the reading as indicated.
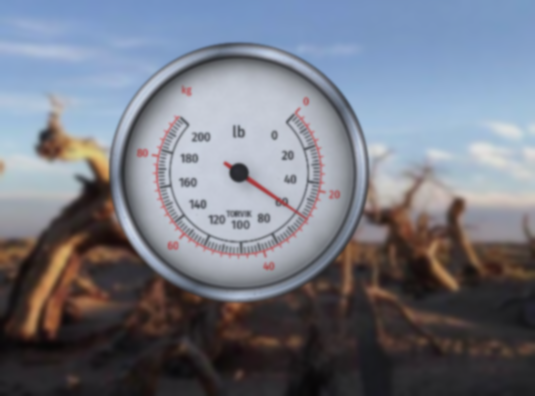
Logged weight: 60 lb
